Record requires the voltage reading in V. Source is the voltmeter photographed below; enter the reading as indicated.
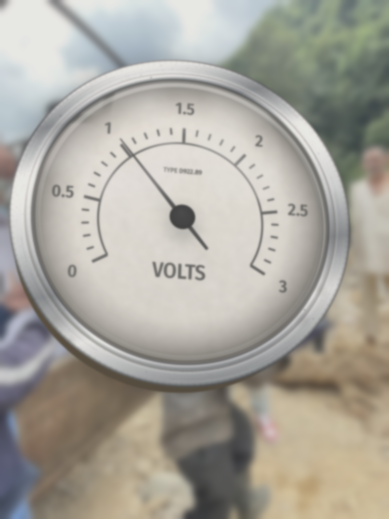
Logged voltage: 1 V
